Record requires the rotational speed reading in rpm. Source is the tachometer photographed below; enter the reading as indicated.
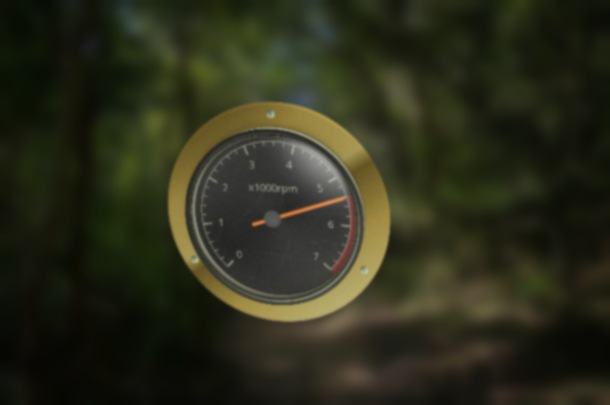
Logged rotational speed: 5400 rpm
